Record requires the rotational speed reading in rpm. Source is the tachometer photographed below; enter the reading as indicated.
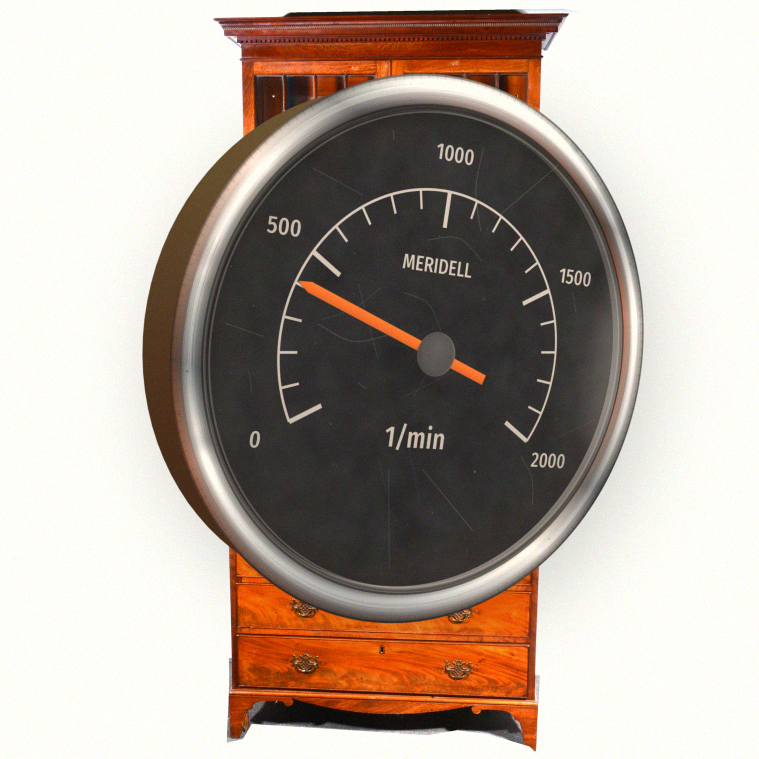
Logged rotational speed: 400 rpm
